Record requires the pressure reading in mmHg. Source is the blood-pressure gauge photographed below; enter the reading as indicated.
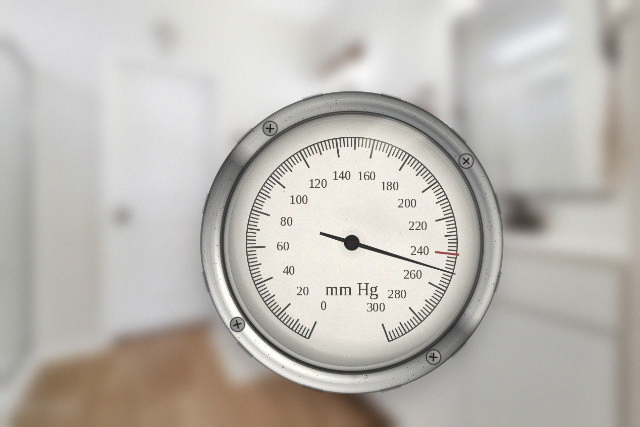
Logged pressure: 250 mmHg
